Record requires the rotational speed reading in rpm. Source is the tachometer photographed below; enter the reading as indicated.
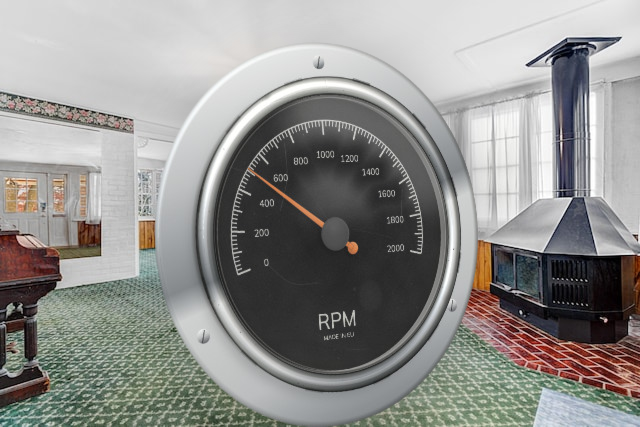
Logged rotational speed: 500 rpm
